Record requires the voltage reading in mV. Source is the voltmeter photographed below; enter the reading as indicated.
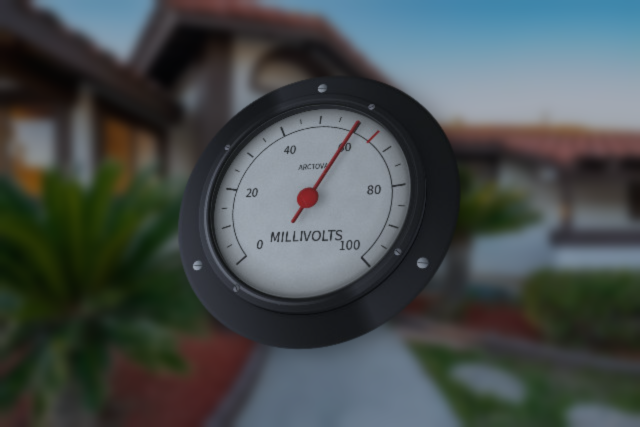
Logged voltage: 60 mV
